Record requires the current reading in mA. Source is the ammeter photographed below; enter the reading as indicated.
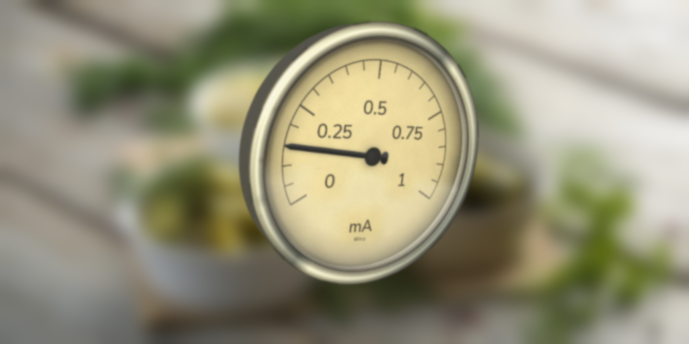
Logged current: 0.15 mA
